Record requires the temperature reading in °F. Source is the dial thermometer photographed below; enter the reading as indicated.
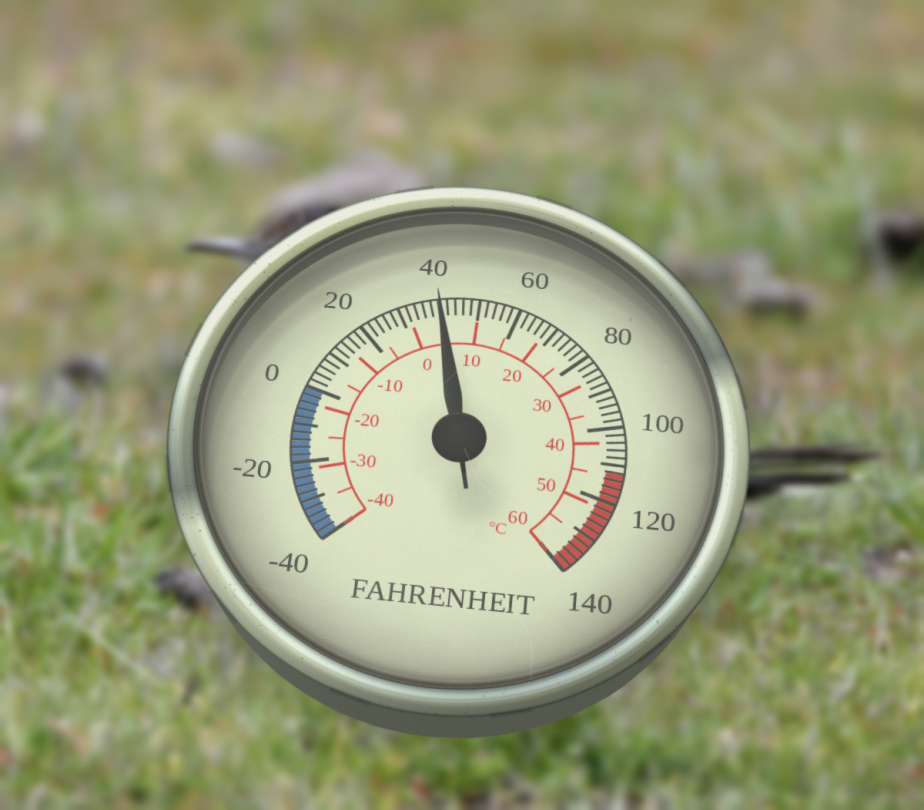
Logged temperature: 40 °F
